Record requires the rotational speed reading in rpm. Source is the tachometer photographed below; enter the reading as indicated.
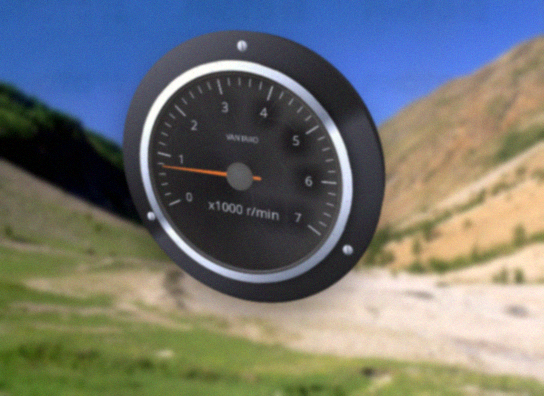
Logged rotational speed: 800 rpm
